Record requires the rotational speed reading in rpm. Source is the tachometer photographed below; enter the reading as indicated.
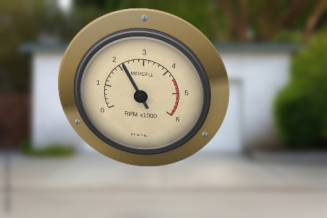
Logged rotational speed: 2200 rpm
